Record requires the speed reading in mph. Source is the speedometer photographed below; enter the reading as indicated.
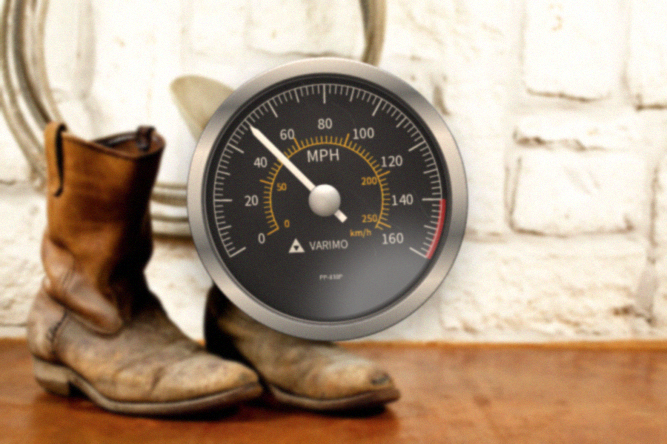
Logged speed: 50 mph
